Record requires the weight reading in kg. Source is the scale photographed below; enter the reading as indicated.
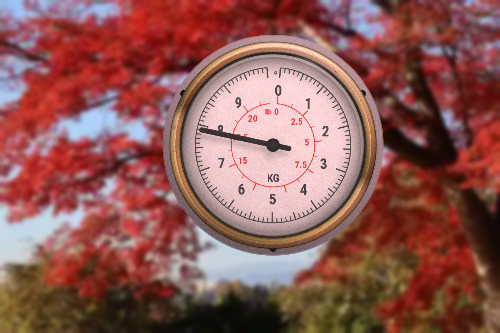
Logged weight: 7.9 kg
